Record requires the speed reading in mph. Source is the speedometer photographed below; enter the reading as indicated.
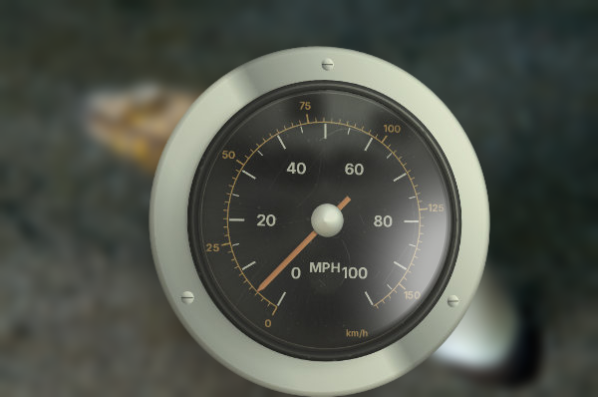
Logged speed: 5 mph
